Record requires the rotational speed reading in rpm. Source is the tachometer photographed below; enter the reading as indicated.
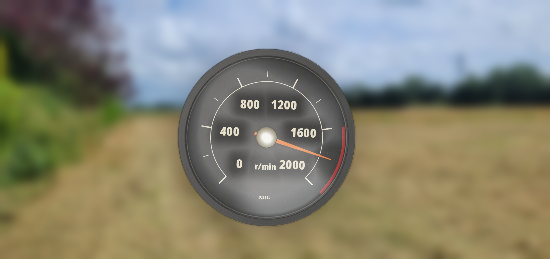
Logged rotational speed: 1800 rpm
